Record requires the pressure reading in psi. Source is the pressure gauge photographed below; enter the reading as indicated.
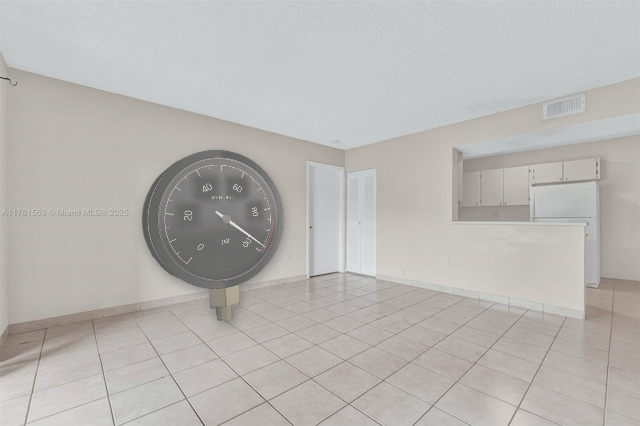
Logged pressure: 97.5 psi
